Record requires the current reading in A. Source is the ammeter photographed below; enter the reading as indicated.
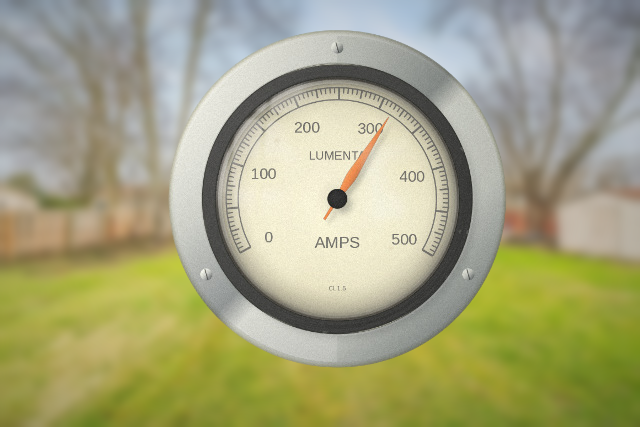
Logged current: 315 A
